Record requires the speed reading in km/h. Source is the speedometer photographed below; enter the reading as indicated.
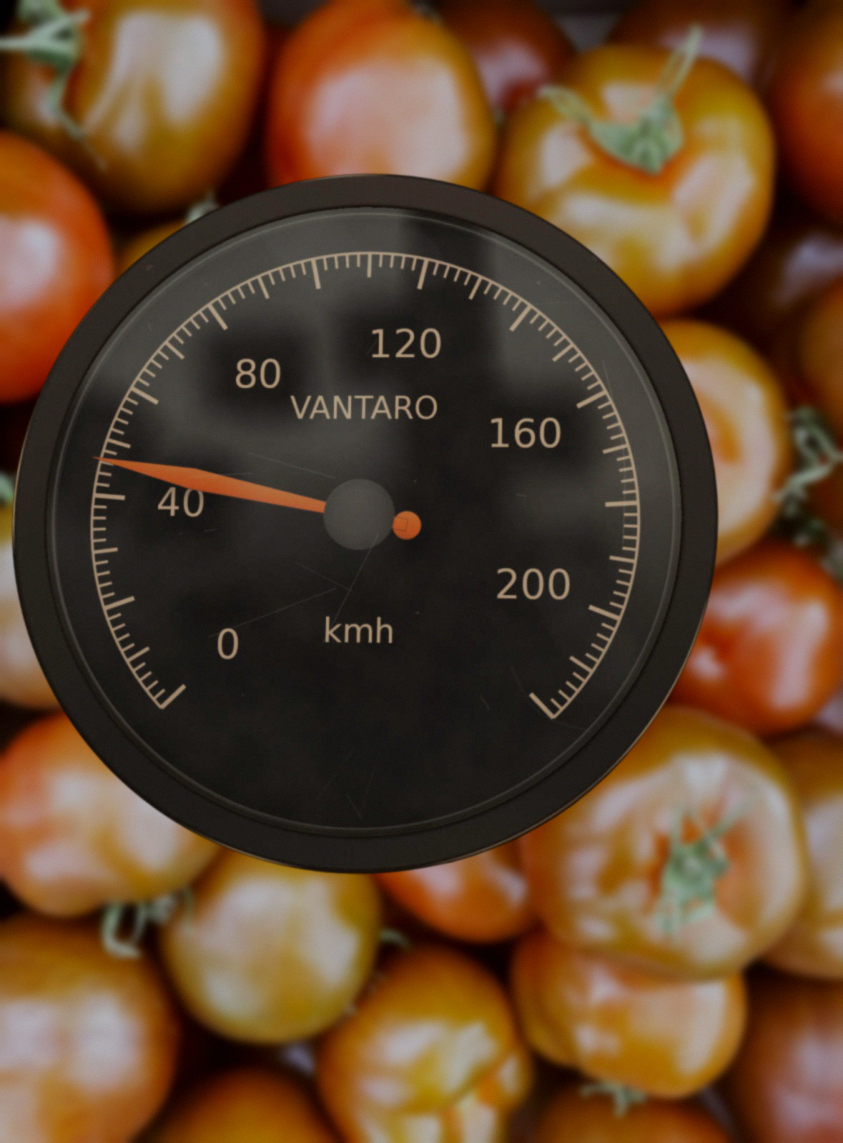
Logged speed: 46 km/h
